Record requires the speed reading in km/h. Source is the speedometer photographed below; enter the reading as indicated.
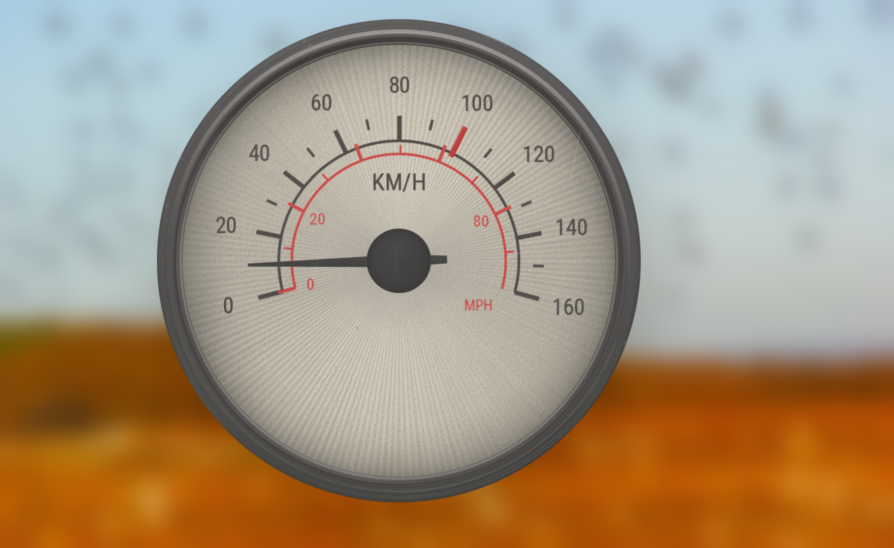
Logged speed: 10 km/h
